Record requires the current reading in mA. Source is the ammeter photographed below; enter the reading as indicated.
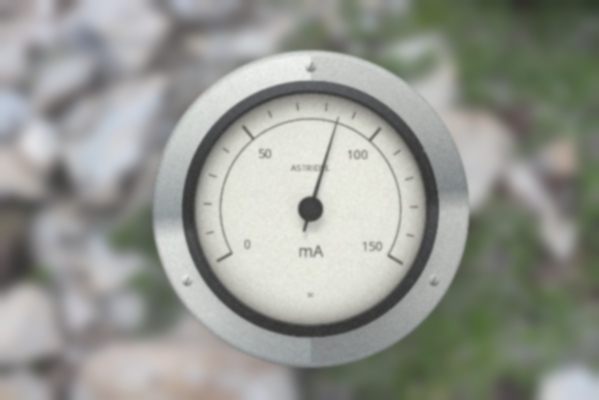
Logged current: 85 mA
